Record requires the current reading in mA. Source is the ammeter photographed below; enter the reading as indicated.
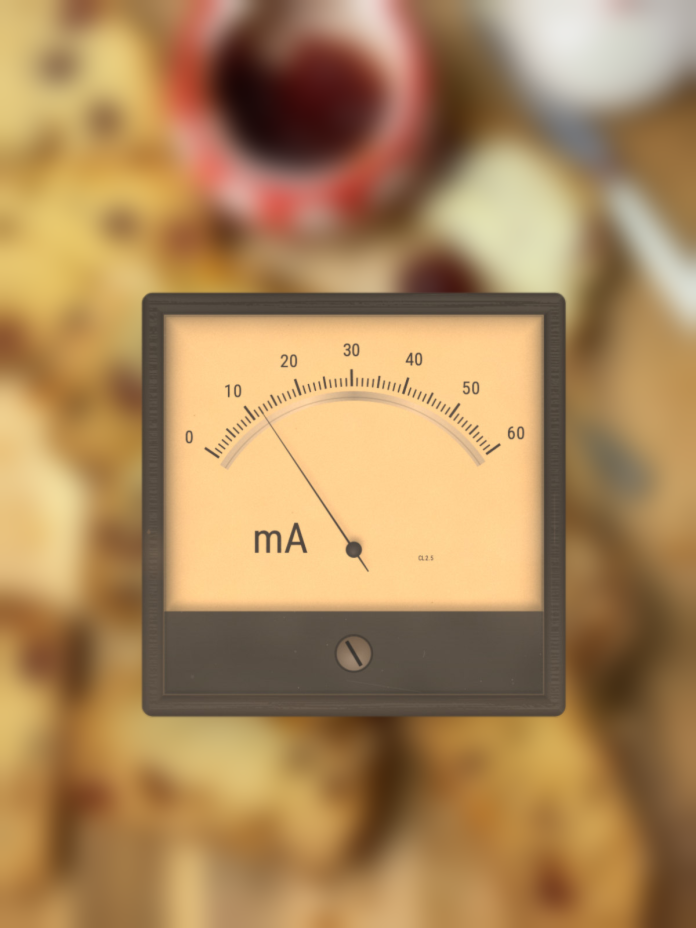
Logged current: 12 mA
